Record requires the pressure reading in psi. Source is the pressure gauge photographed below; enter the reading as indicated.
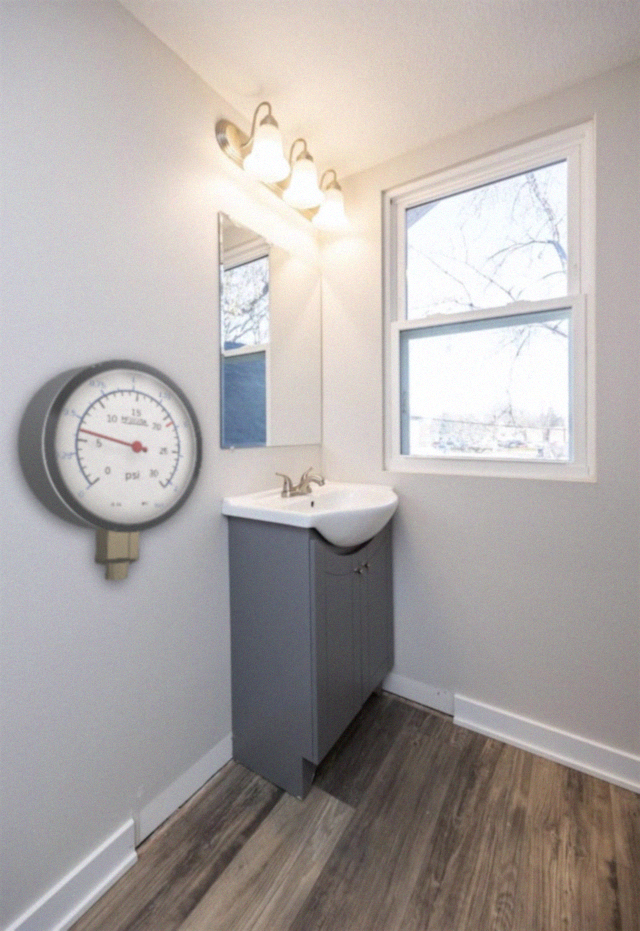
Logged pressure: 6 psi
